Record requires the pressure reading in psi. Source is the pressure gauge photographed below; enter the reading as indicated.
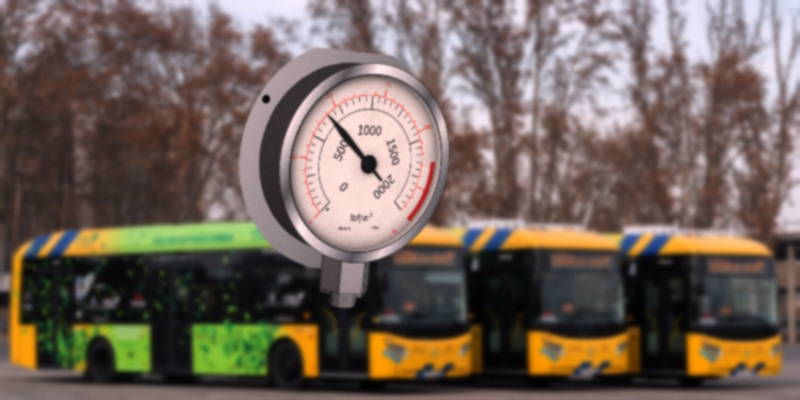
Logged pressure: 650 psi
